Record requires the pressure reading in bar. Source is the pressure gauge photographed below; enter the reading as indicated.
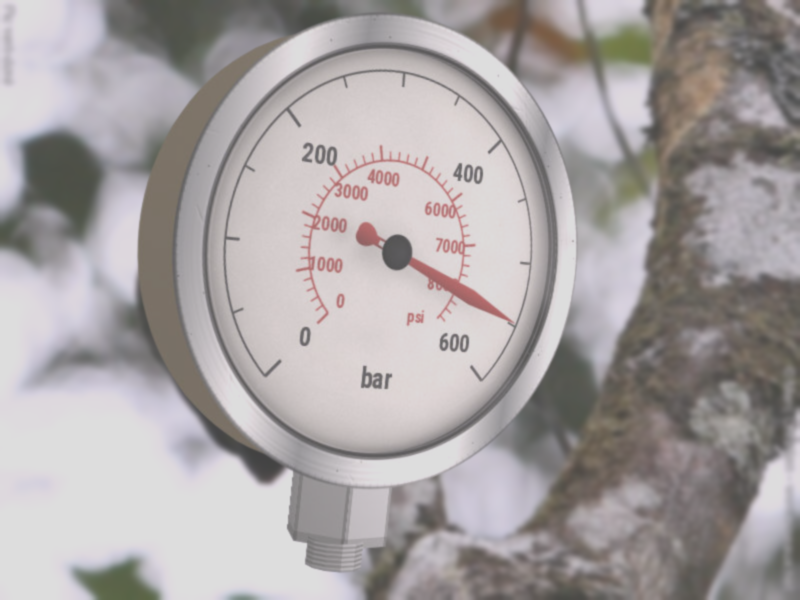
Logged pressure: 550 bar
